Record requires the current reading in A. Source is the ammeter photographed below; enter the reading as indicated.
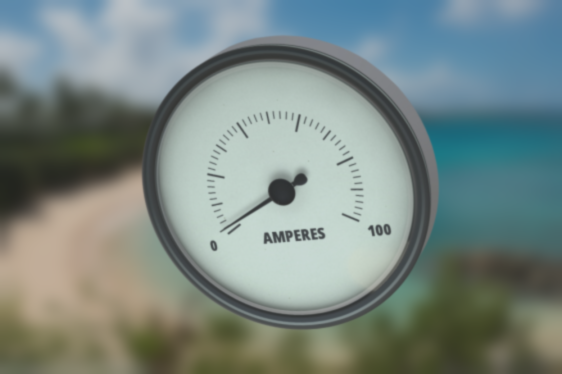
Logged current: 2 A
